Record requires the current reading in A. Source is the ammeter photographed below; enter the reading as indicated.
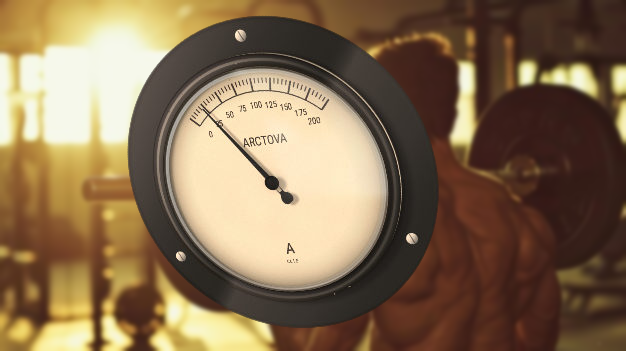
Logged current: 25 A
